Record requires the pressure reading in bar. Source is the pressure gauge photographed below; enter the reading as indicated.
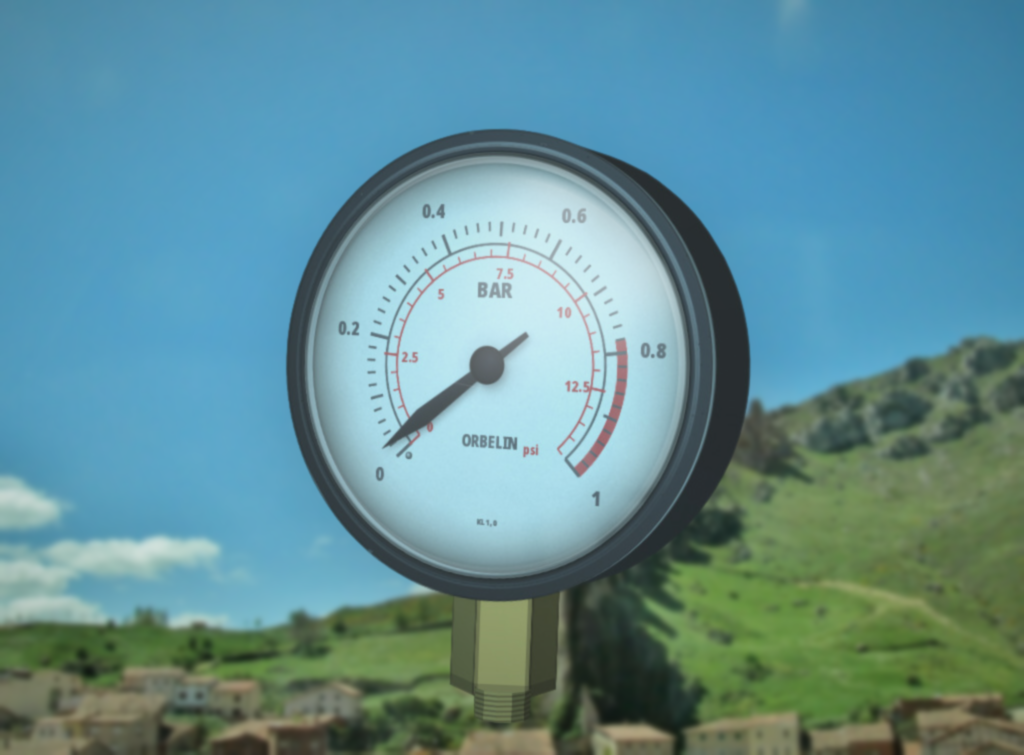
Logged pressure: 0.02 bar
